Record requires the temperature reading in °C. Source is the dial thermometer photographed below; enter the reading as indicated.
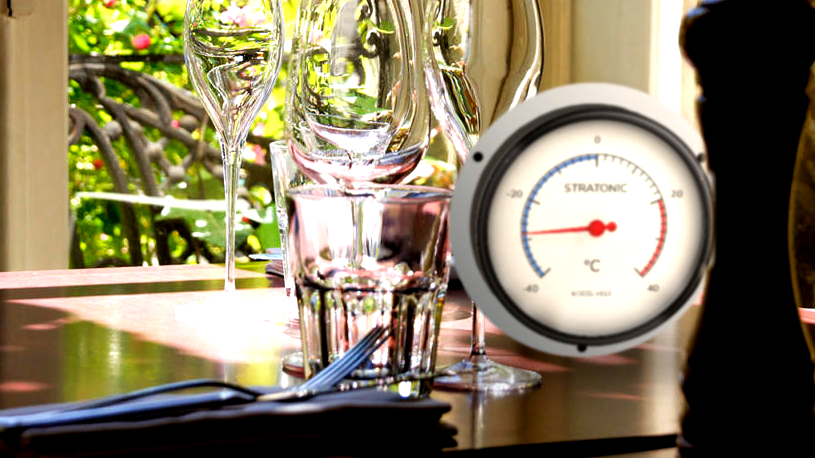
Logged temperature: -28 °C
